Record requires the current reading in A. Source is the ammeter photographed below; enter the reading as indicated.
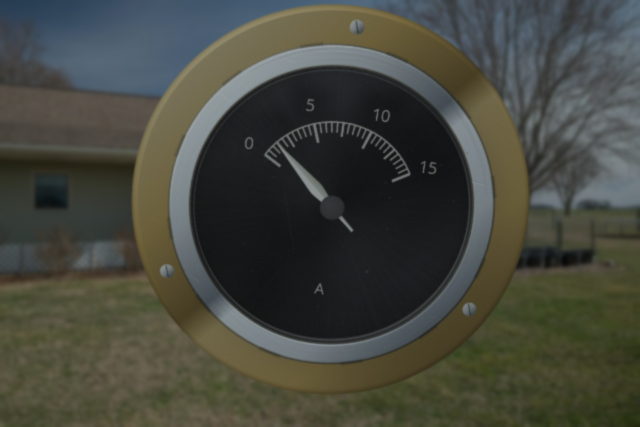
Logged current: 1.5 A
